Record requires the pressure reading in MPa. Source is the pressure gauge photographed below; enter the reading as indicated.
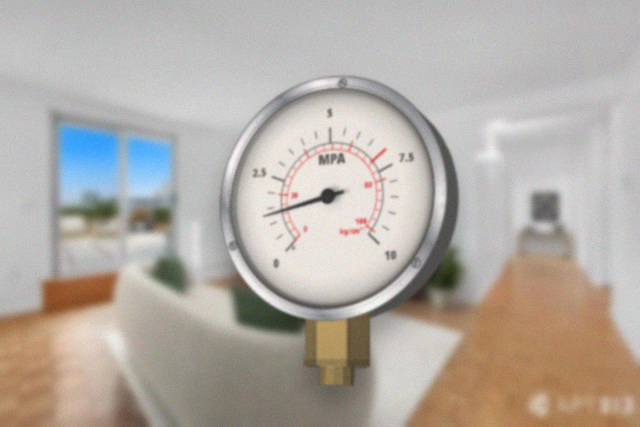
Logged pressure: 1.25 MPa
